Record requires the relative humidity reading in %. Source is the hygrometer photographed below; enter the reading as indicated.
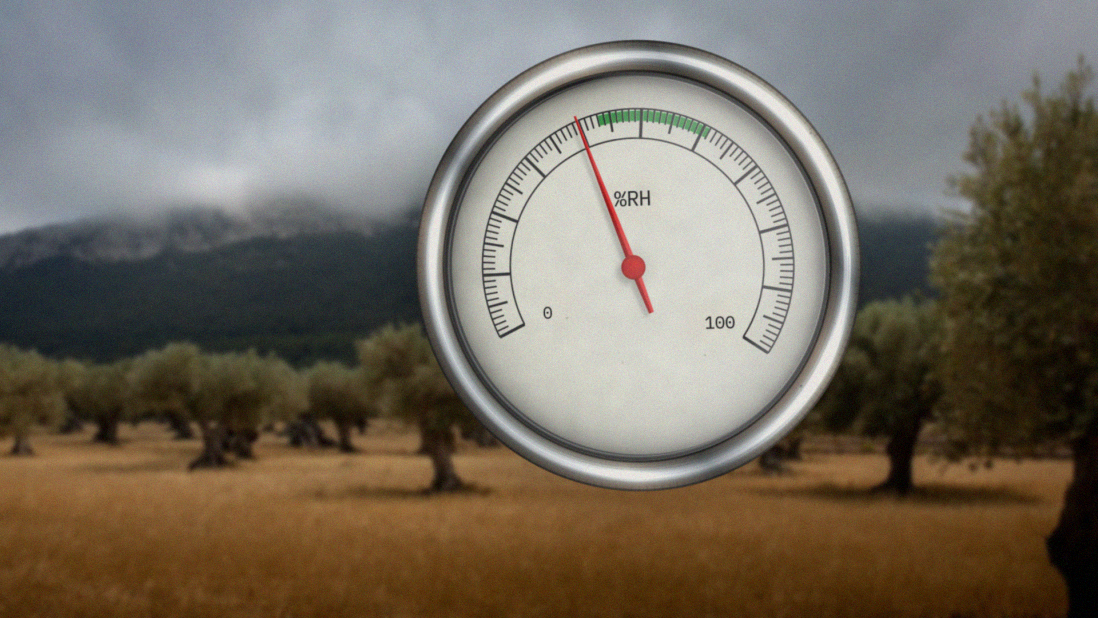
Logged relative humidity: 40 %
